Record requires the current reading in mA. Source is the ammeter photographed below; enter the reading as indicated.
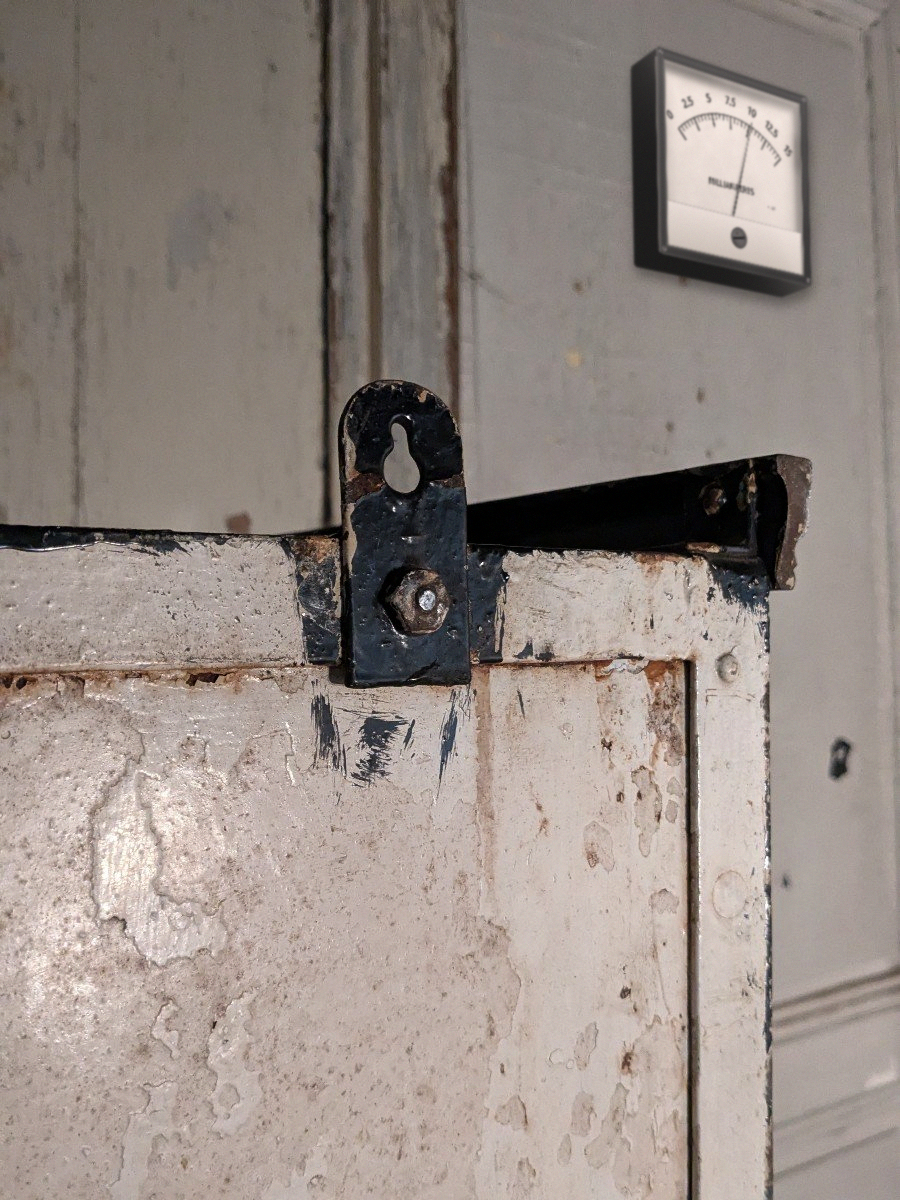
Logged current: 10 mA
